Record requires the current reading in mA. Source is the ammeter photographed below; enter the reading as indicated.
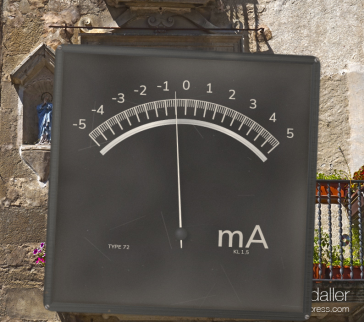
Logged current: -0.5 mA
